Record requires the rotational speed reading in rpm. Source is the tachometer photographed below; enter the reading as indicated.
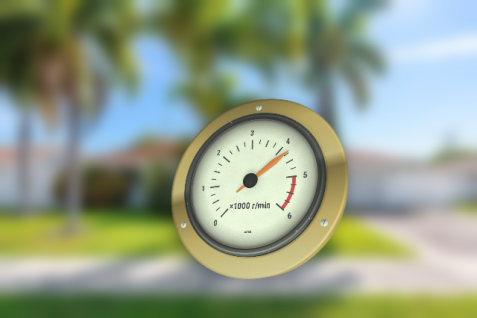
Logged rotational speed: 4250 rpm
